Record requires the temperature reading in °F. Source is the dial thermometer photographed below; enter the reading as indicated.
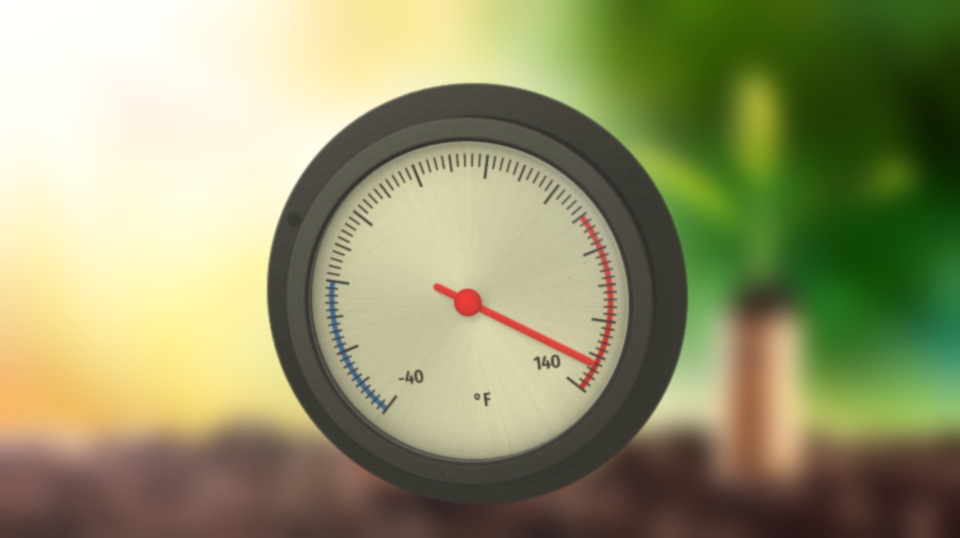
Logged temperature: 132 °F
